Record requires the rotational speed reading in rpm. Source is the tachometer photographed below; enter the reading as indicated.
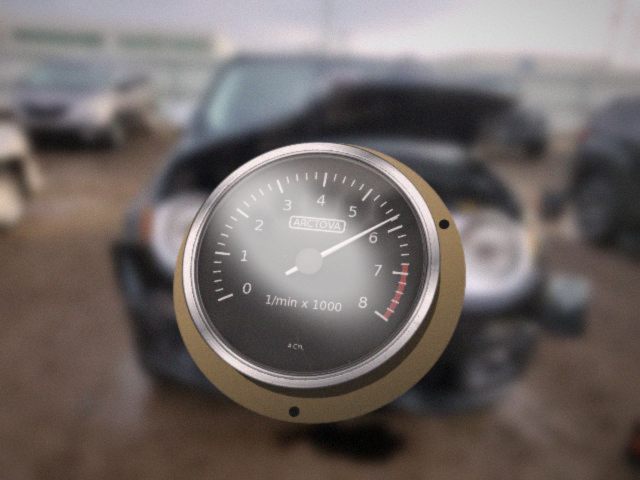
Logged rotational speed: 5800 rpm
